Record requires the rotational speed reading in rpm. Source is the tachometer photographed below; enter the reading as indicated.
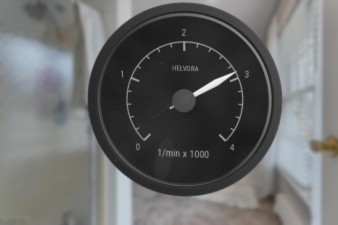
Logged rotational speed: 2900 rpm
